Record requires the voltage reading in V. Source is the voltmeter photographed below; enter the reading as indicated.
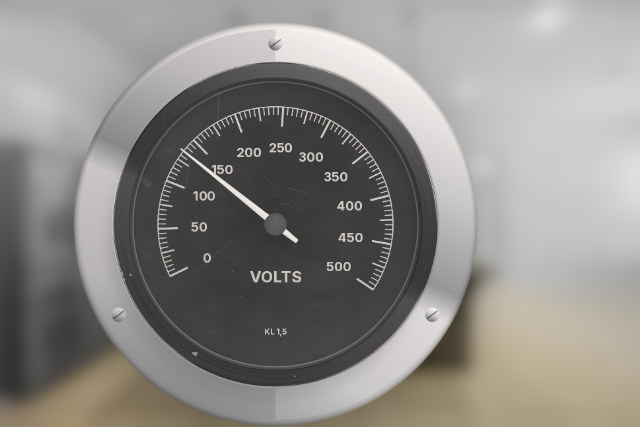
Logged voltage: 135 V
